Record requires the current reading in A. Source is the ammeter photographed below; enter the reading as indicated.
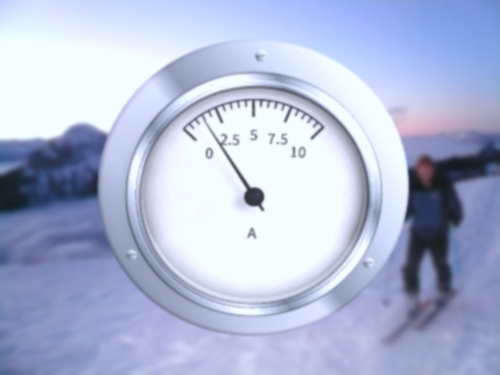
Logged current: 1.5 A
